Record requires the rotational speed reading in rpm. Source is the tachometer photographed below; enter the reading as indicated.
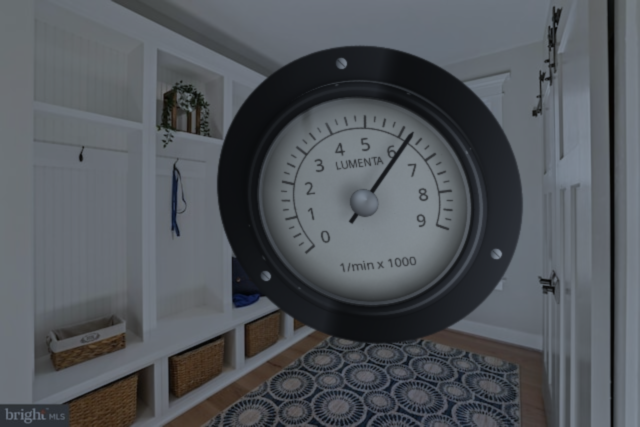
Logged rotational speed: 6250 rpm
